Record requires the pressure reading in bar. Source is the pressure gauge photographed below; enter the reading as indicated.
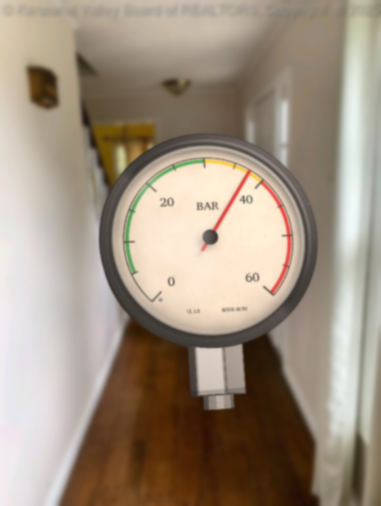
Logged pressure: 37.5 bar
